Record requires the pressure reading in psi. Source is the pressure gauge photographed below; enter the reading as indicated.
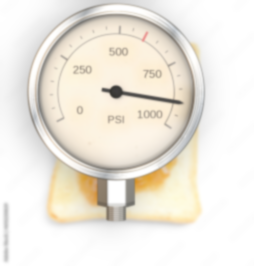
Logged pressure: 900 psi
